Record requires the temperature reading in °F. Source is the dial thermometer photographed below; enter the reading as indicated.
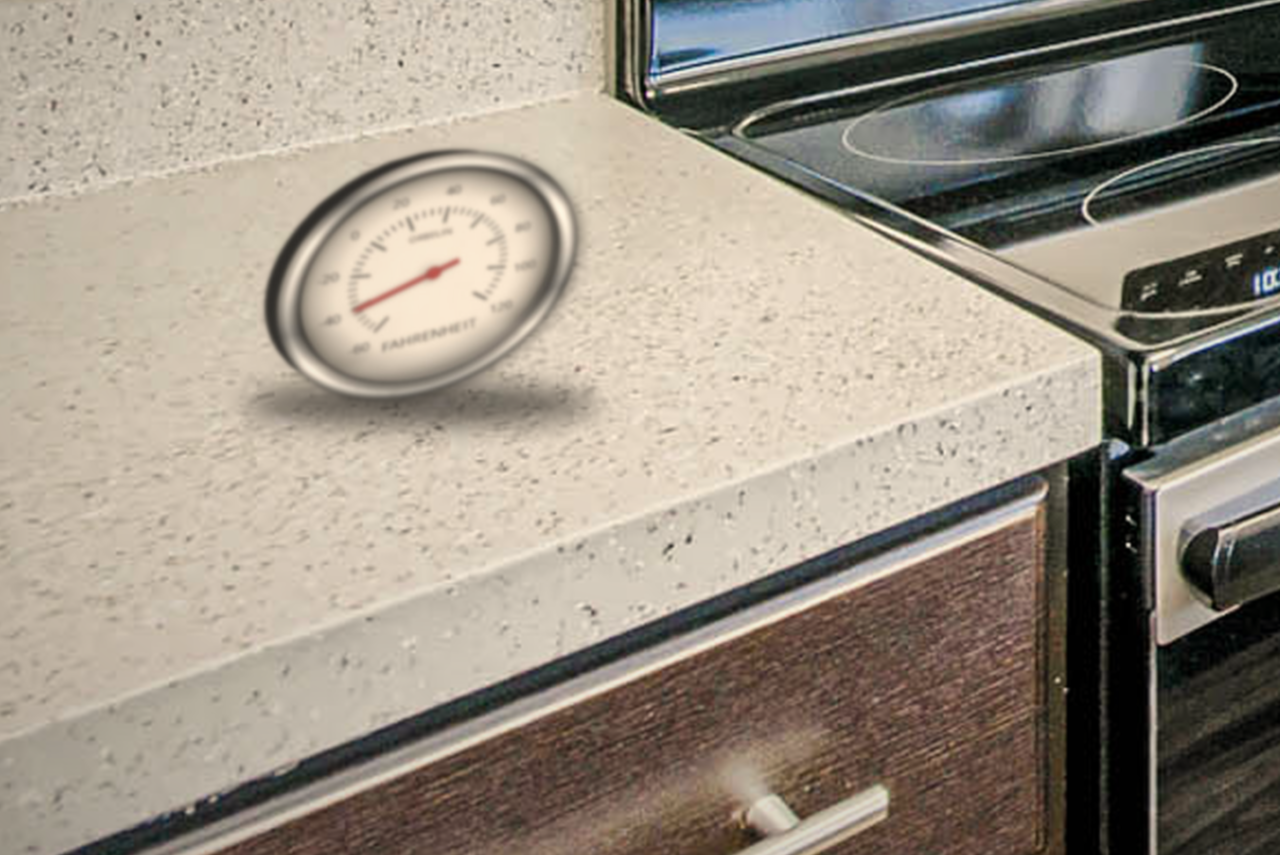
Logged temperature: -40 °F
